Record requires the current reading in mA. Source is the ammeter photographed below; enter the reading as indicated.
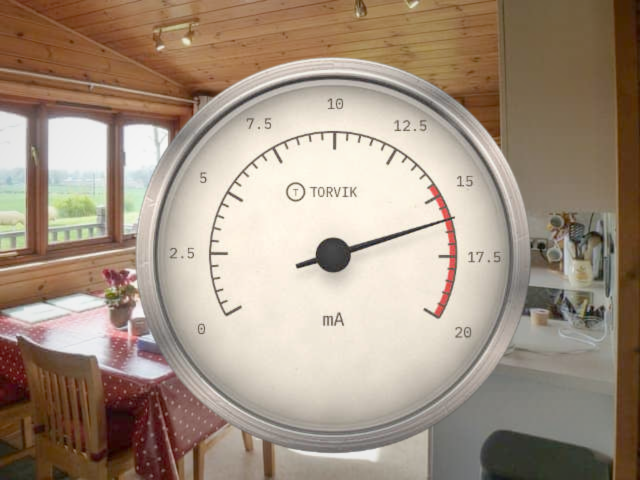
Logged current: 16 mA
